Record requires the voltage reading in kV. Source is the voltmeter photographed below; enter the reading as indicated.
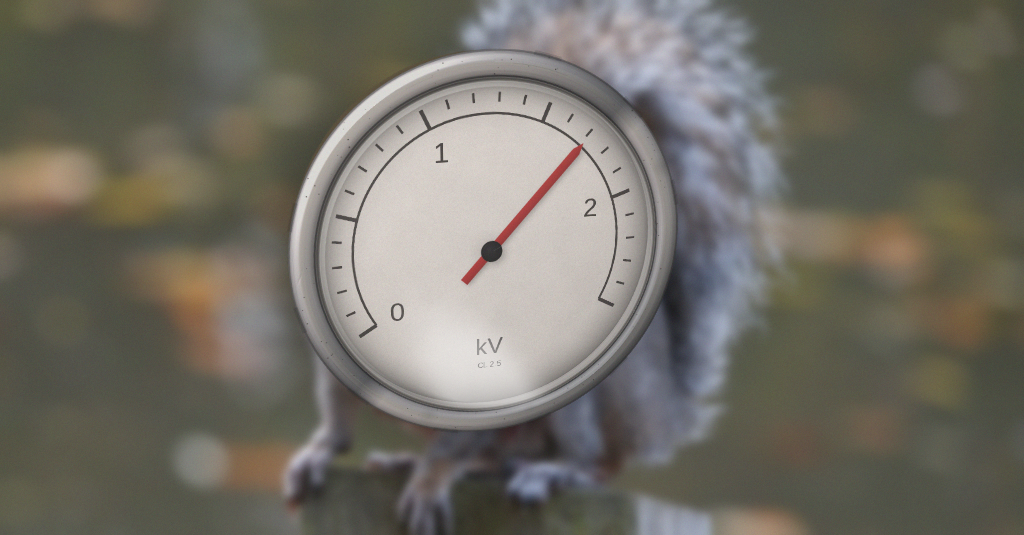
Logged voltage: 1.7 kV
